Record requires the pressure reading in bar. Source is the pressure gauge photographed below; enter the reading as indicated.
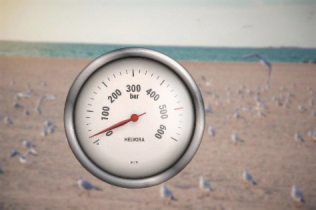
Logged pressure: 20 bar
